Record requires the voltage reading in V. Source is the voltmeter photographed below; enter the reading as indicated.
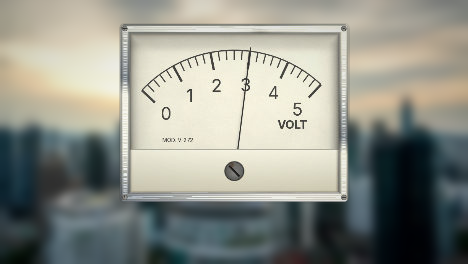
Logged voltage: 3 V
